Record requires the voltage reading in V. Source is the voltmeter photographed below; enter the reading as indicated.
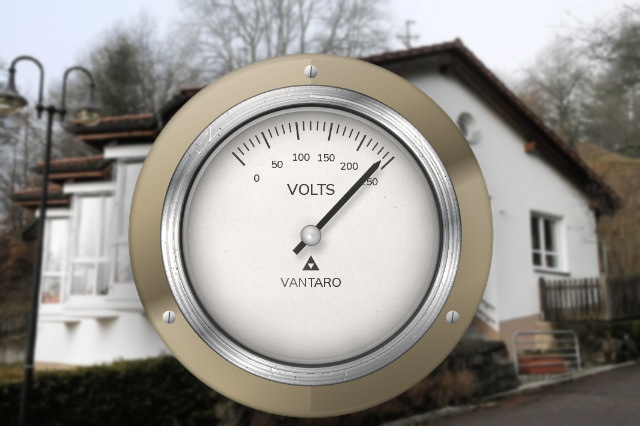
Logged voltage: 240 V
